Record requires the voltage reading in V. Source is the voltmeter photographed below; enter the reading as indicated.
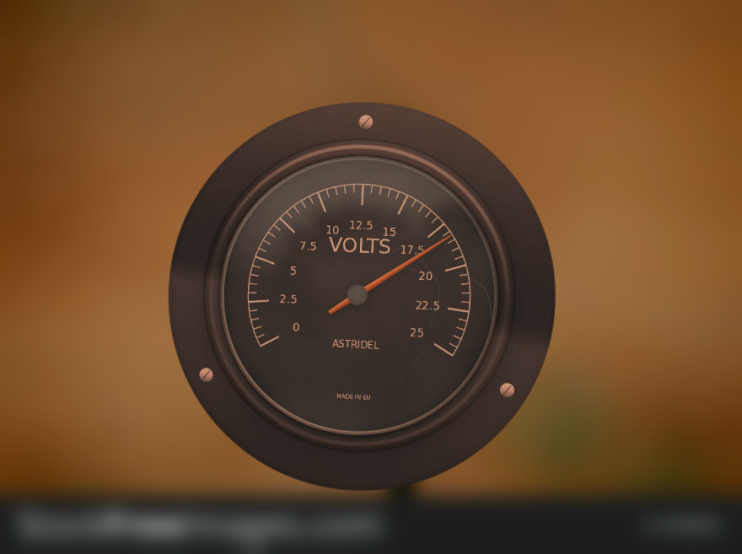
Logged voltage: 18.25 V
